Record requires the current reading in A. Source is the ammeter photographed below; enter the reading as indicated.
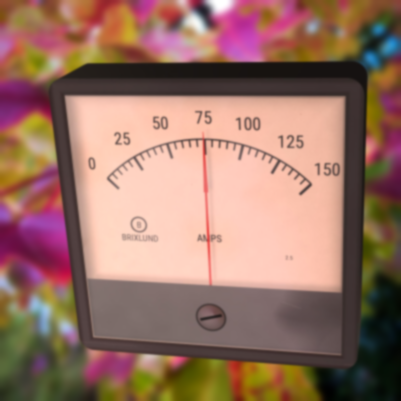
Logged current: 75 A
